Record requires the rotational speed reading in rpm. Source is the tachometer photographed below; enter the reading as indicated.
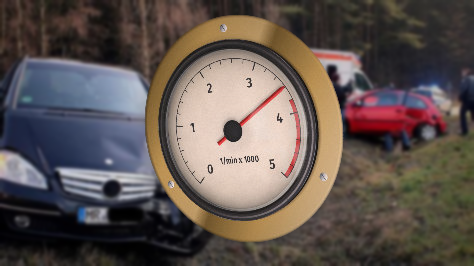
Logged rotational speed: 3600 rpm
